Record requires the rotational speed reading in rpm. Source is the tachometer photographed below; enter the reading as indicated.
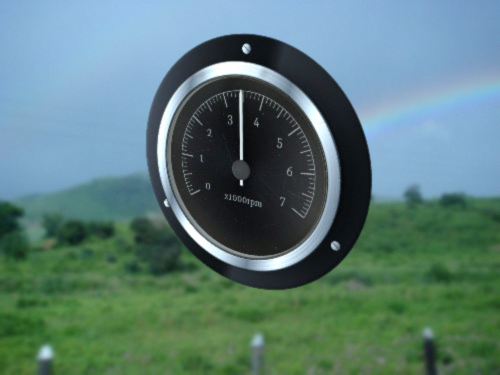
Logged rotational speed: 3500 rpm
